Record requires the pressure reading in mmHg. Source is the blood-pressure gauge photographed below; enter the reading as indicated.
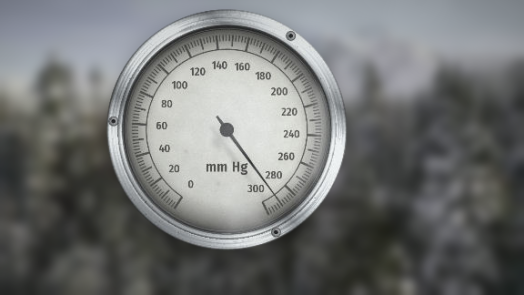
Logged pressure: 290 mmHg
